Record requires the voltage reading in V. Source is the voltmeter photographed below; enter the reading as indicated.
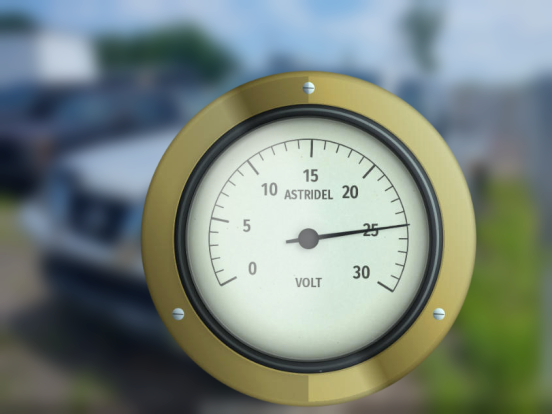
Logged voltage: 25 V
